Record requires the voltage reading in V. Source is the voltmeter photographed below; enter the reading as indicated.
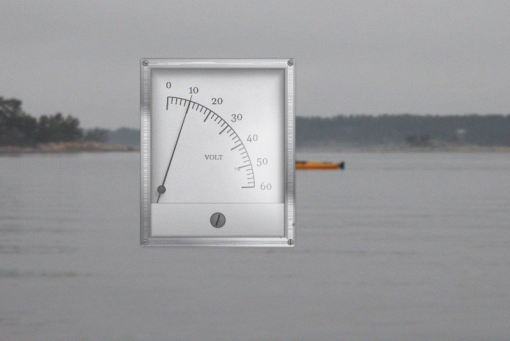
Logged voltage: 10 V
